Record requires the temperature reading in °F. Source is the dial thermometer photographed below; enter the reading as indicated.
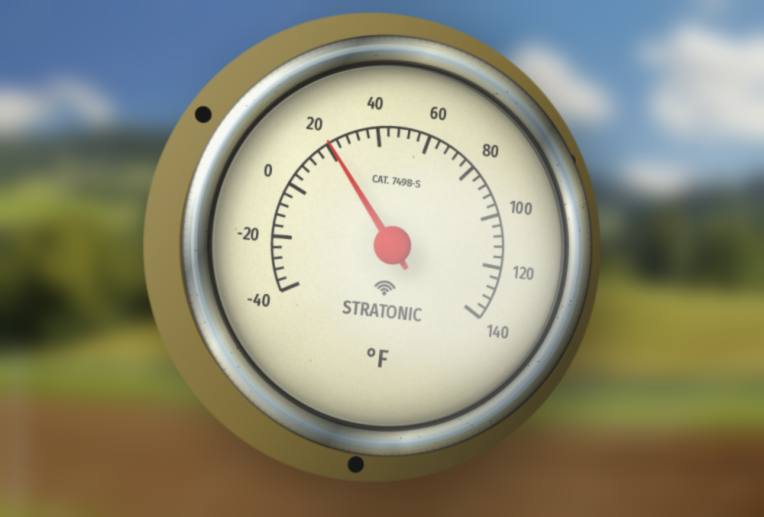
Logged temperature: 20 °F
